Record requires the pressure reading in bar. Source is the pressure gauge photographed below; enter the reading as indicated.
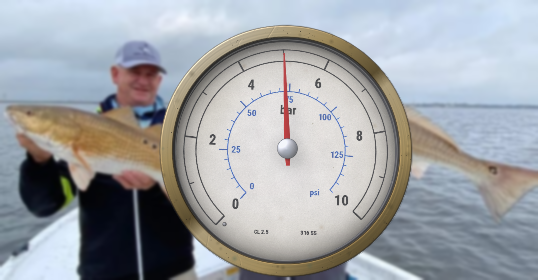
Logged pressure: 5 bar
